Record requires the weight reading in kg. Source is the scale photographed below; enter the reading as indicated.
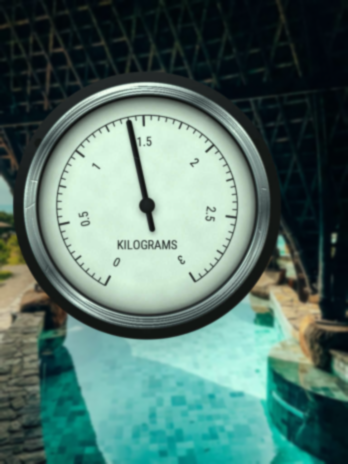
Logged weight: 1.4 kg
